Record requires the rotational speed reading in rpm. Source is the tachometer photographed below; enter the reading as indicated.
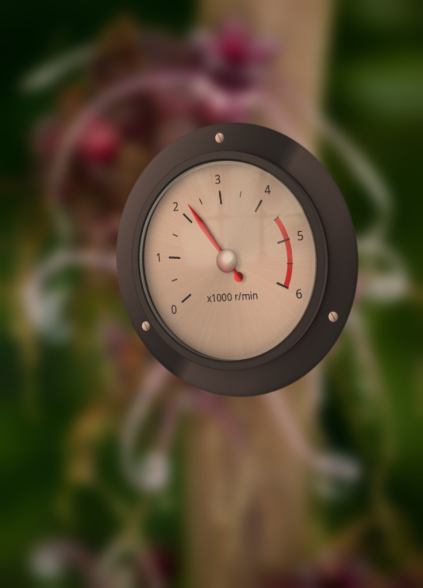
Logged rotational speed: 2250 rpm
